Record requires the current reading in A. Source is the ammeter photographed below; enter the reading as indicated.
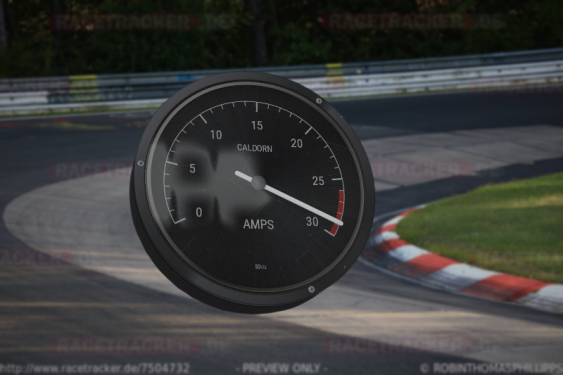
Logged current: 29 A
